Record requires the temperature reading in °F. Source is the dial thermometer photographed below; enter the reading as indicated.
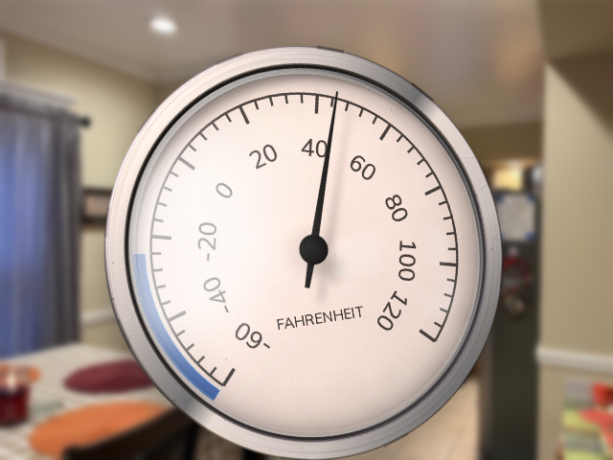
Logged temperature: 44 °F
